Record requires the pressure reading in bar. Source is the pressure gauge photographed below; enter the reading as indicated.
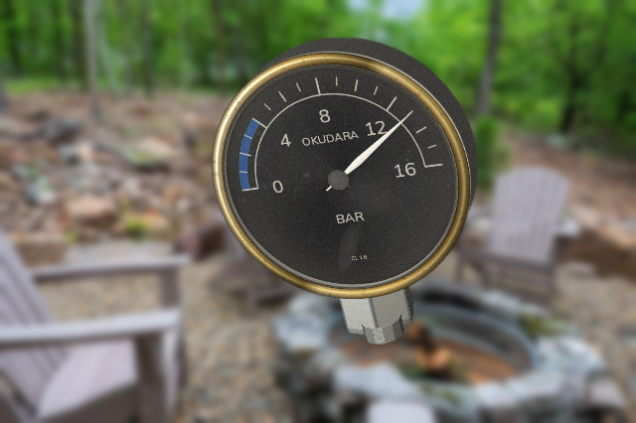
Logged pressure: 13 bar
